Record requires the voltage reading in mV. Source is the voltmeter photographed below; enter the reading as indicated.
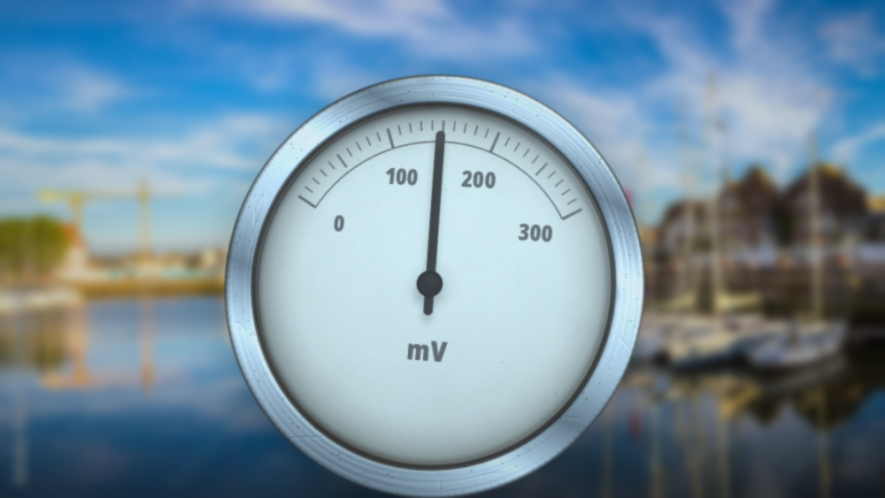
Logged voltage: 150 mV
